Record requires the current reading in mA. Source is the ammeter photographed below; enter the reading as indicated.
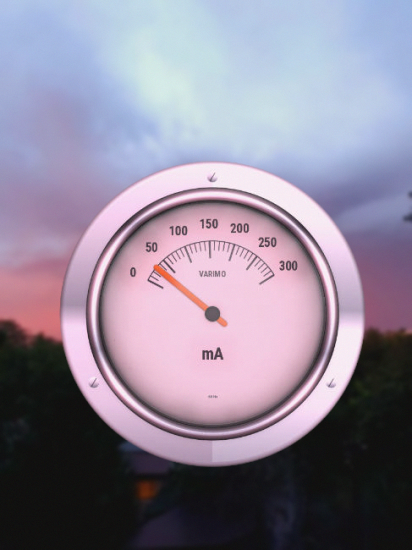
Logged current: 30 mA
